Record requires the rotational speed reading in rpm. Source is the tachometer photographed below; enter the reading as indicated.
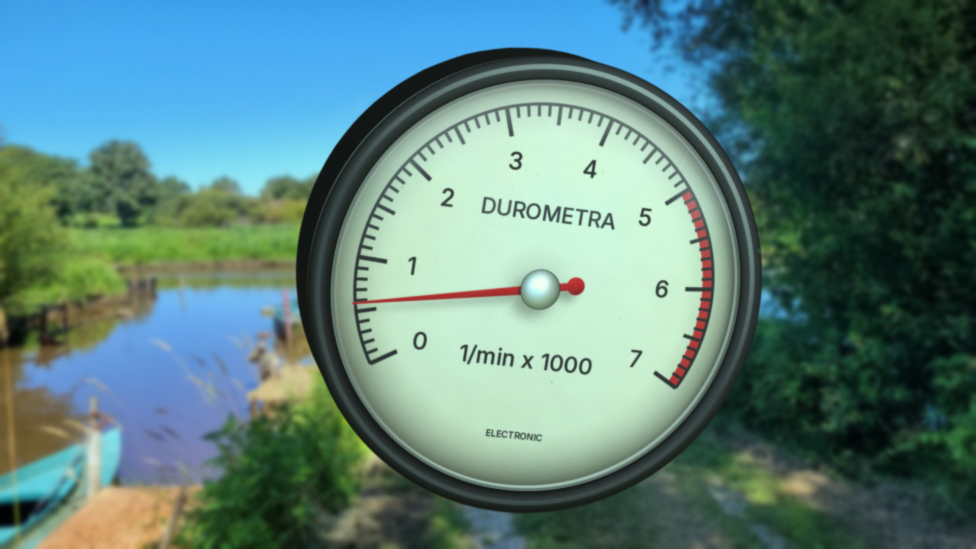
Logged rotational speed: 600 rpm
